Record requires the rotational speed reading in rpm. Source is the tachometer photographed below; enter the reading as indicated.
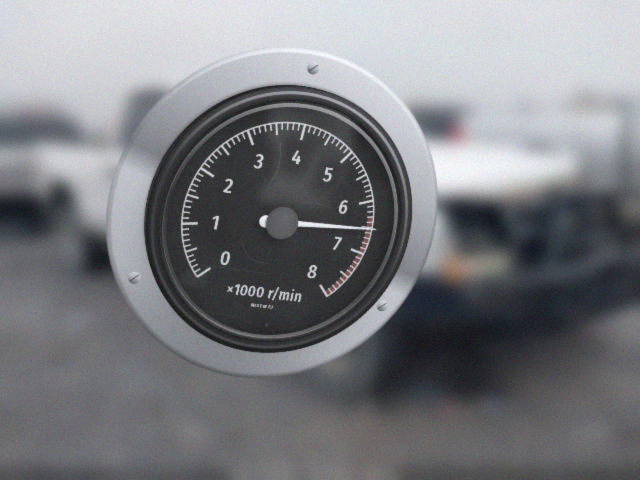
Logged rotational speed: 6500 rpm
